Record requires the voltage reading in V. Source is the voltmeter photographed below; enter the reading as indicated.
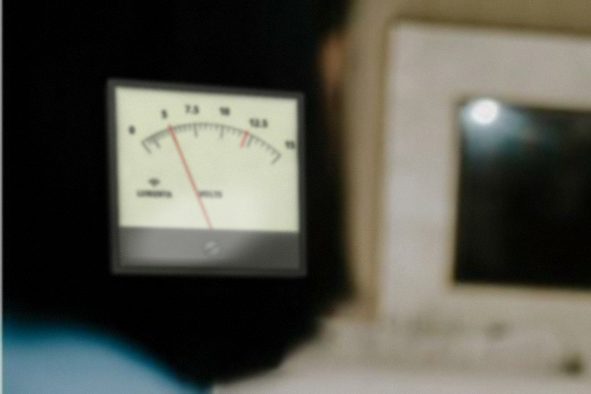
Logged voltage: 5 V
